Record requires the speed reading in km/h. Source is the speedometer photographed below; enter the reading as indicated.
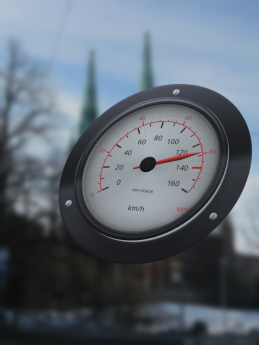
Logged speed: 130 km/h
